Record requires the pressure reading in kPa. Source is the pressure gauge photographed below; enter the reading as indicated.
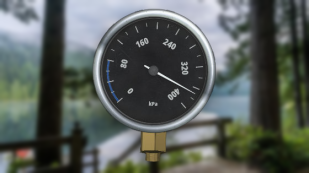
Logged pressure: 370 kPa
